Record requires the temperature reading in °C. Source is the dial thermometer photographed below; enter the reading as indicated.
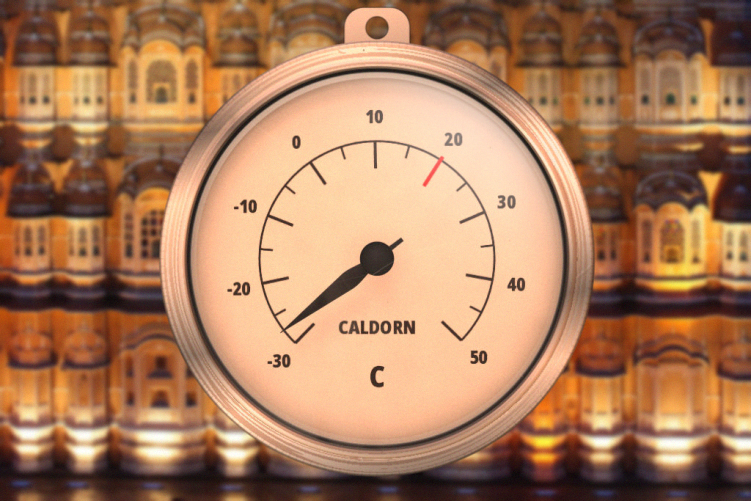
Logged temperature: -27.5 °C
